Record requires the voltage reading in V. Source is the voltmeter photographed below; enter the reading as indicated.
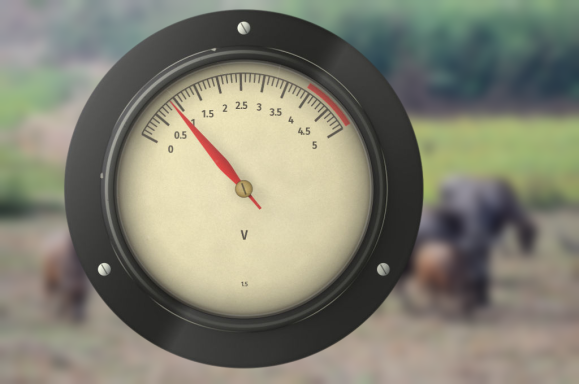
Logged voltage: 0.9 V
